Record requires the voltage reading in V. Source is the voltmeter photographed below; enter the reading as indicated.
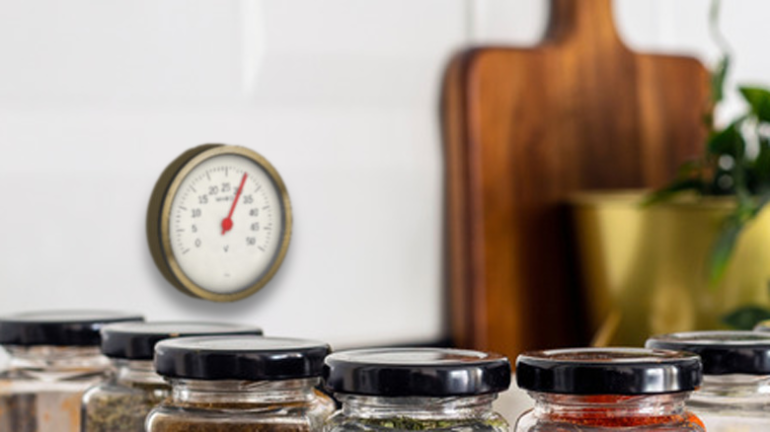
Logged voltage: 30 V
